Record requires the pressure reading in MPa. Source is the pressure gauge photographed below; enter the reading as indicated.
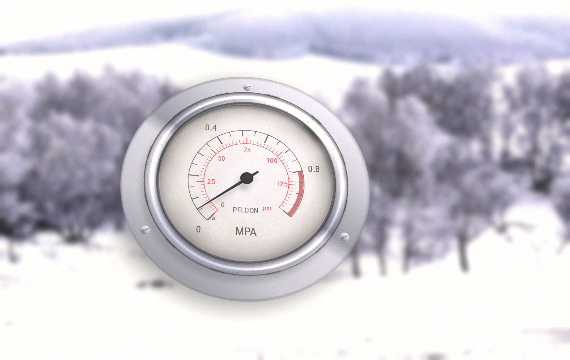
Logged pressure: 0.05 MPa
